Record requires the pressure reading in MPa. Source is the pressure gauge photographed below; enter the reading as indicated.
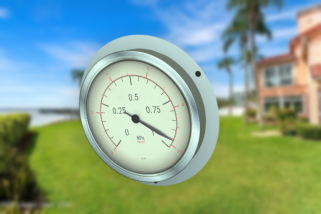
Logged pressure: 0.95 MPa
